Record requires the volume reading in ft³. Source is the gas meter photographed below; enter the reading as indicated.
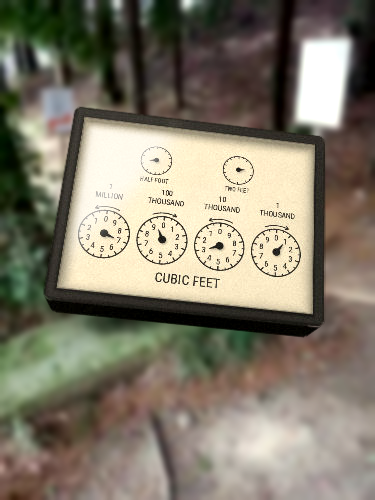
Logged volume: 693100 ft³
